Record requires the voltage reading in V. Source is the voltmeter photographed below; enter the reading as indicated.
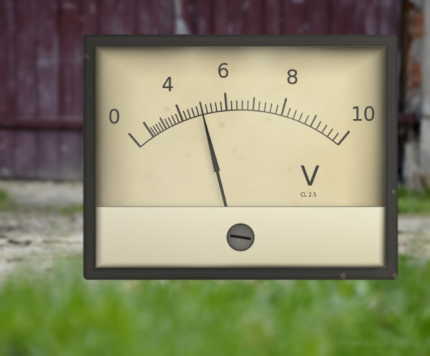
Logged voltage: 5 V
